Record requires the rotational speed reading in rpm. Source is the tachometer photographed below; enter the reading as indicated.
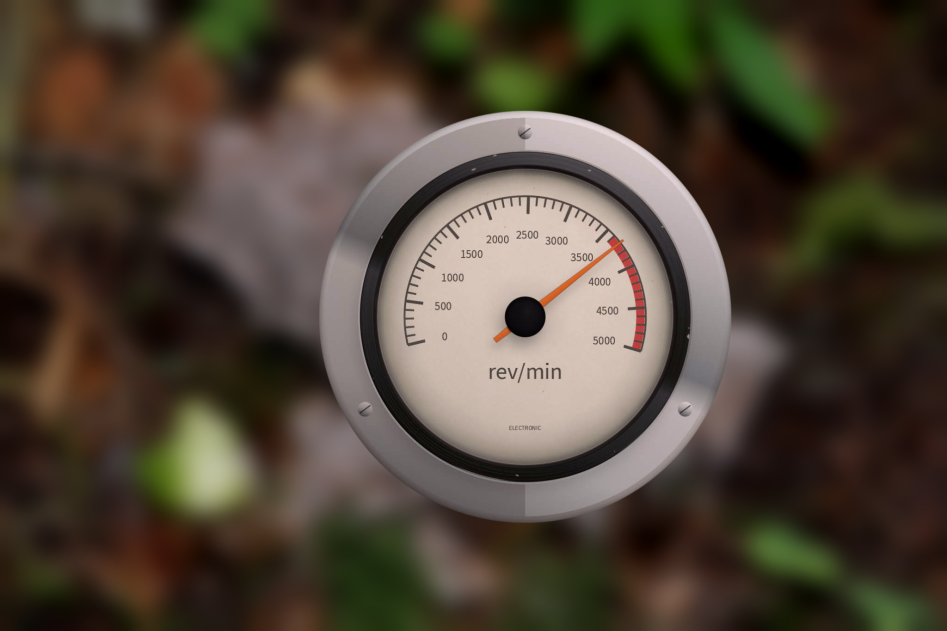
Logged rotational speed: 3700 rpm
